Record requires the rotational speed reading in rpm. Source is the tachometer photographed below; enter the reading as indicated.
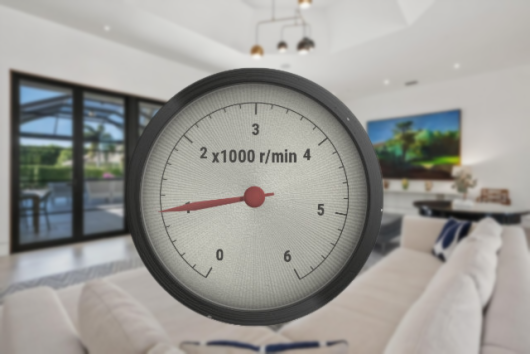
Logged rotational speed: 1000 rpm
